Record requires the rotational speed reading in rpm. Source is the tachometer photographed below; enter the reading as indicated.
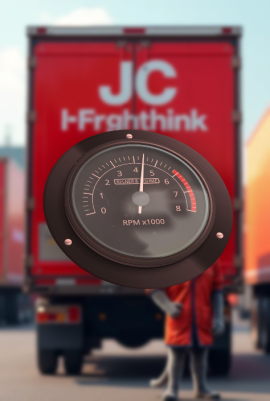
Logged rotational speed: 4400 rpm
